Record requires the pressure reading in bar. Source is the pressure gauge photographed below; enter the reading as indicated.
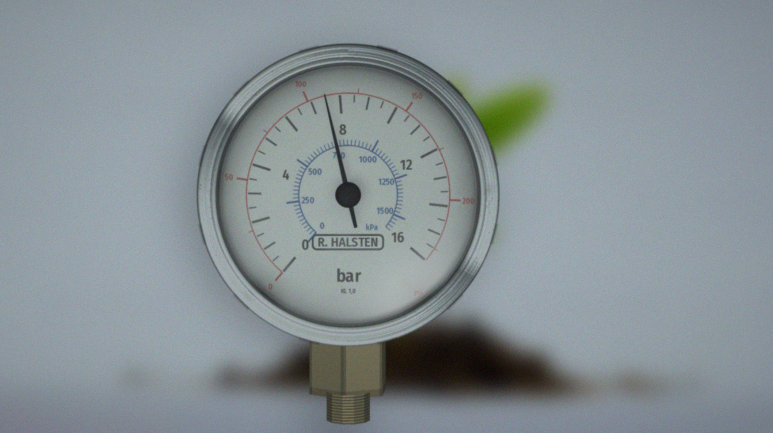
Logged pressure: 7.5 bar
